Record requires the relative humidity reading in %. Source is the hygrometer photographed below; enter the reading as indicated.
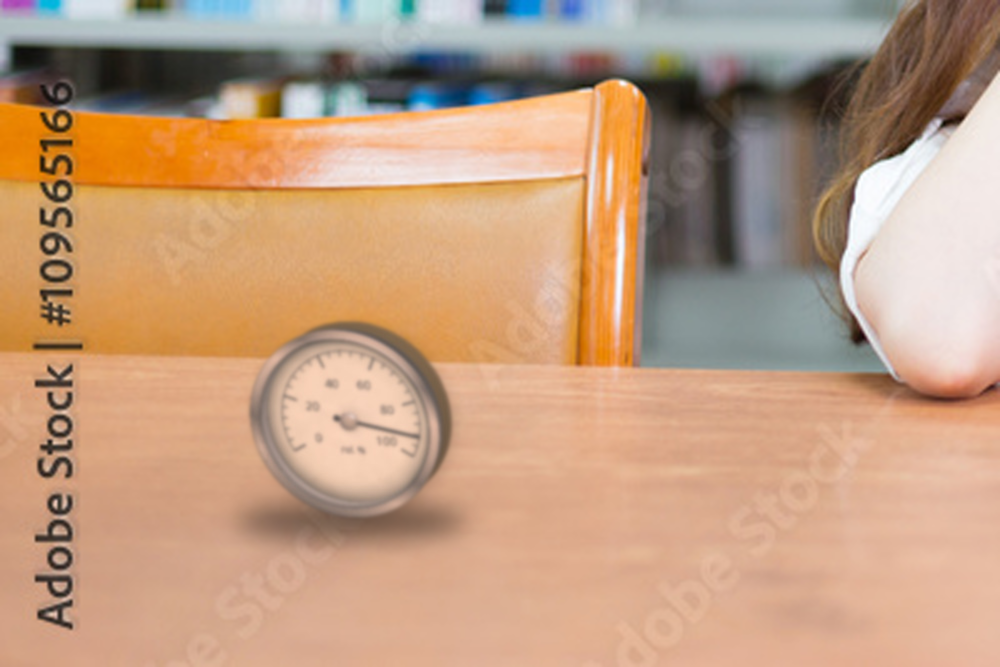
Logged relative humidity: 92 %
